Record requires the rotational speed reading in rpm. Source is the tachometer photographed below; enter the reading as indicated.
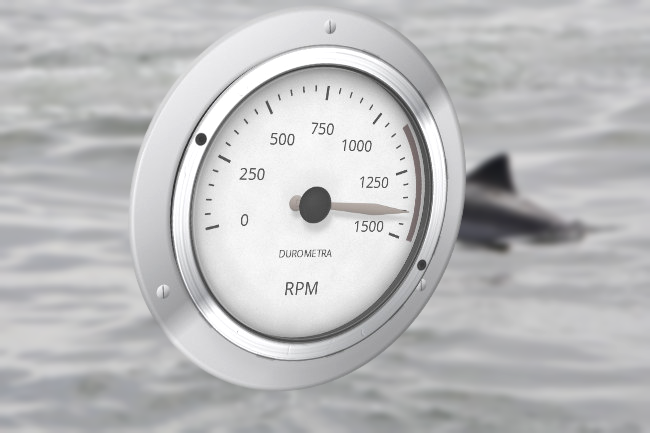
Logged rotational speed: 1400 rpm
